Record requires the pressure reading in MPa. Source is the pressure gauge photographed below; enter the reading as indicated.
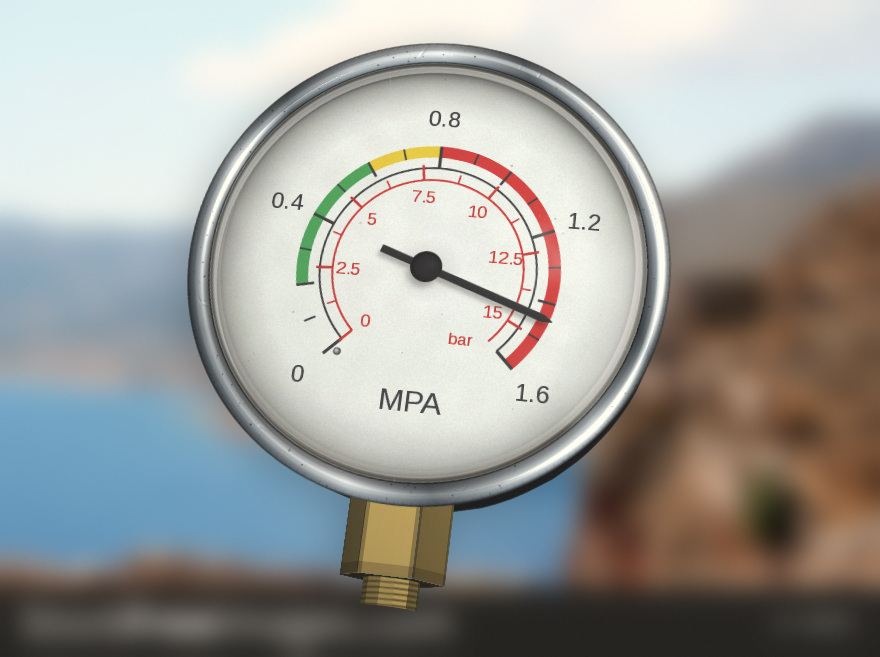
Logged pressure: 1.45 MPa
